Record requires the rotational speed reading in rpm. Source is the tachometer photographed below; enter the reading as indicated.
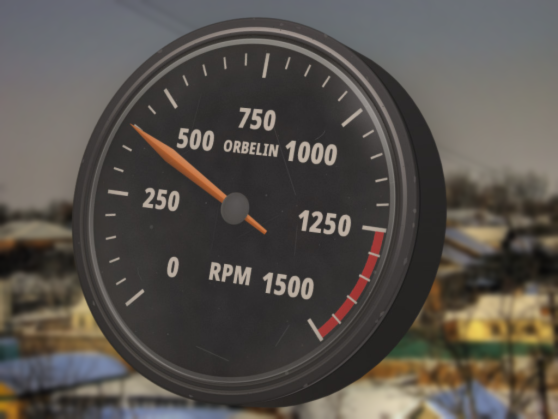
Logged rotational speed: 400 rpm
